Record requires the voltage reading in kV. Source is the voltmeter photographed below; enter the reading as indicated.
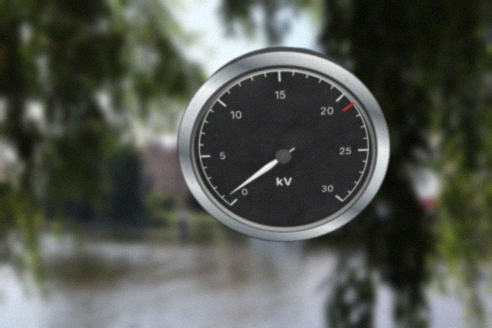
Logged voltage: 1 kV
